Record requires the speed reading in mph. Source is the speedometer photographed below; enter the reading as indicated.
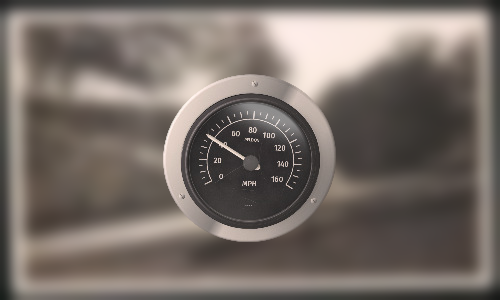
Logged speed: 40 mph
